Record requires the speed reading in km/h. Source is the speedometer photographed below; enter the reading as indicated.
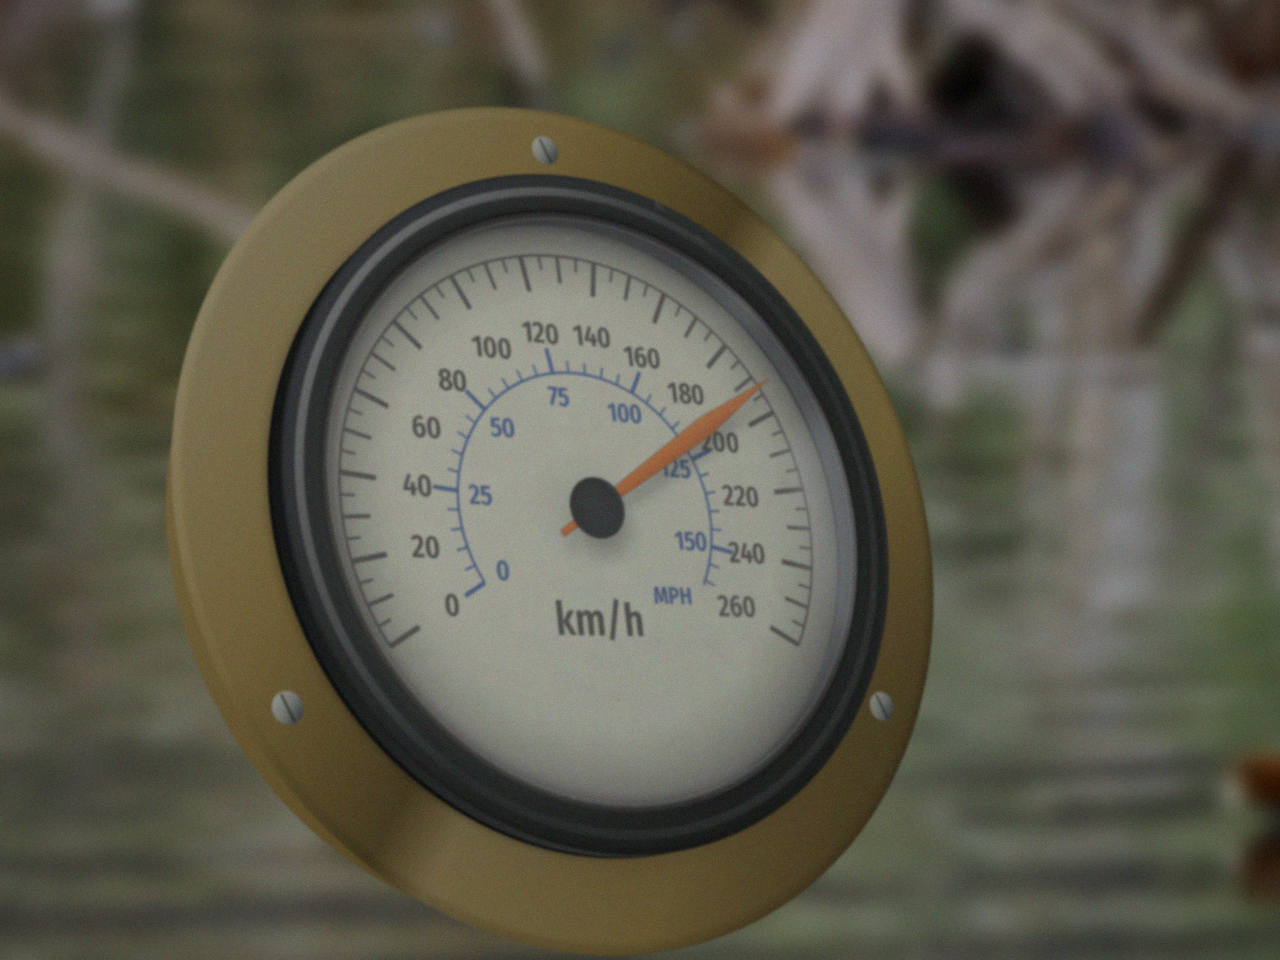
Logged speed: 192.5 km/h
